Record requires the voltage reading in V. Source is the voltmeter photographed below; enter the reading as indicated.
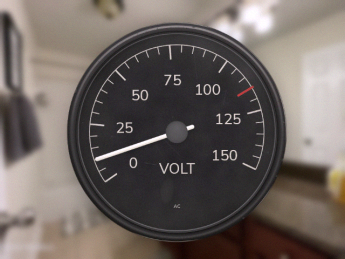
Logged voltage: 10 V
